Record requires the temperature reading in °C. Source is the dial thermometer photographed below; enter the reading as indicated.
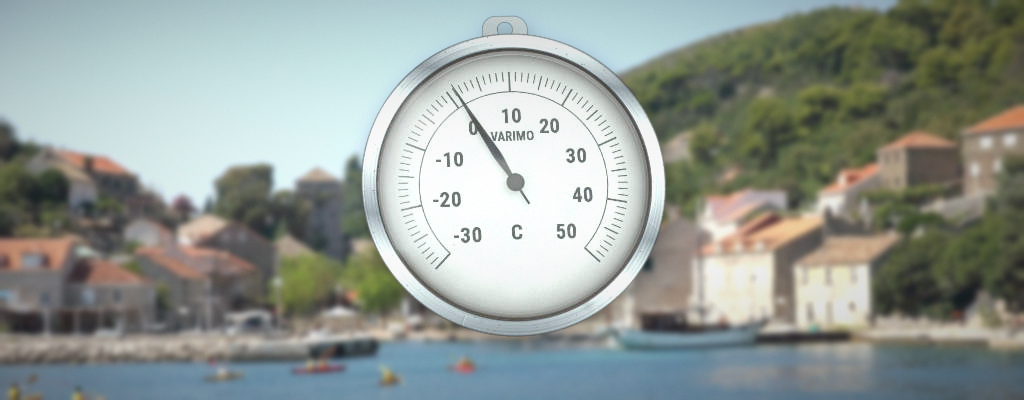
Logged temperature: 1 °C
